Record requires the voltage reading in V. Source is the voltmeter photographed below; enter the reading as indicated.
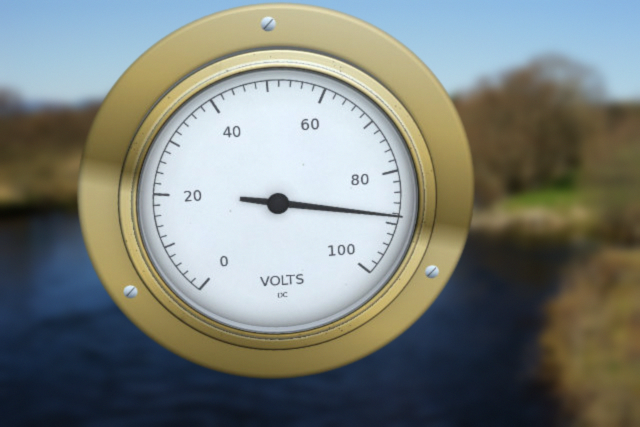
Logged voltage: 88 V
